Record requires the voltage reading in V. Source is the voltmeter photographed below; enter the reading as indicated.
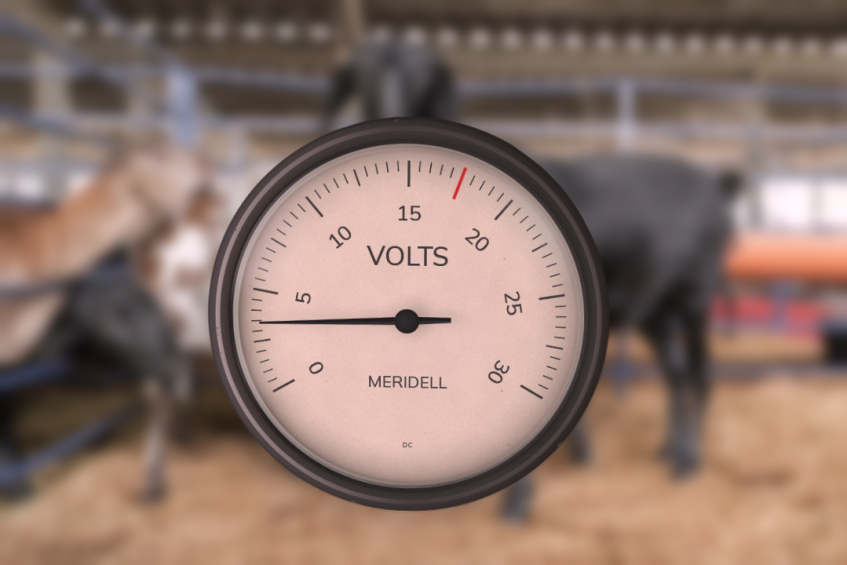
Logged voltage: 3.5 V
